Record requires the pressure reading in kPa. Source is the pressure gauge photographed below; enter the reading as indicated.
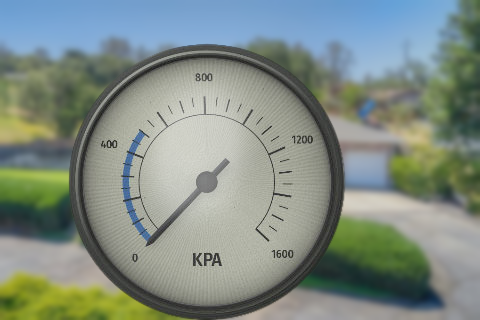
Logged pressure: 0 kPa
